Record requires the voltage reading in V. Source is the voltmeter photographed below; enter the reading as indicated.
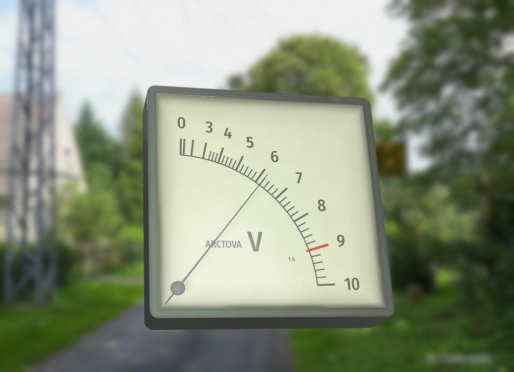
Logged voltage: 6.2 V
